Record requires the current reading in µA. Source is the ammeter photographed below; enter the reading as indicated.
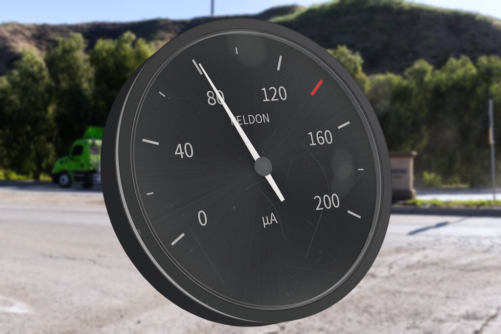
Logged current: 80 µA
